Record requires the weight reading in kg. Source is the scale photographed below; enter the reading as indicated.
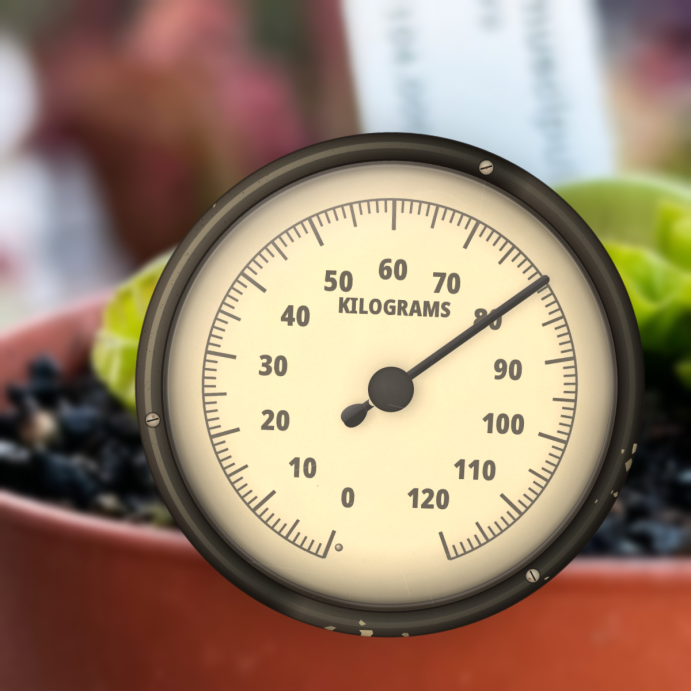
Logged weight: 80 kg
